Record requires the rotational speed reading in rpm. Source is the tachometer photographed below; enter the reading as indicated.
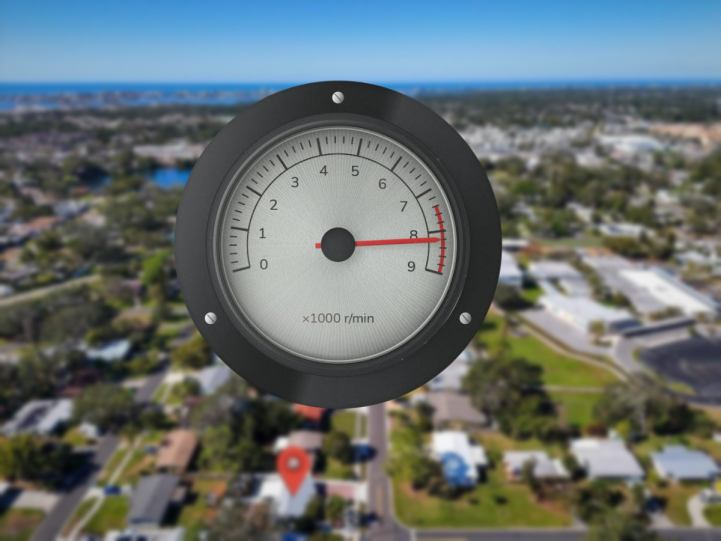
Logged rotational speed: 8200 rpm
